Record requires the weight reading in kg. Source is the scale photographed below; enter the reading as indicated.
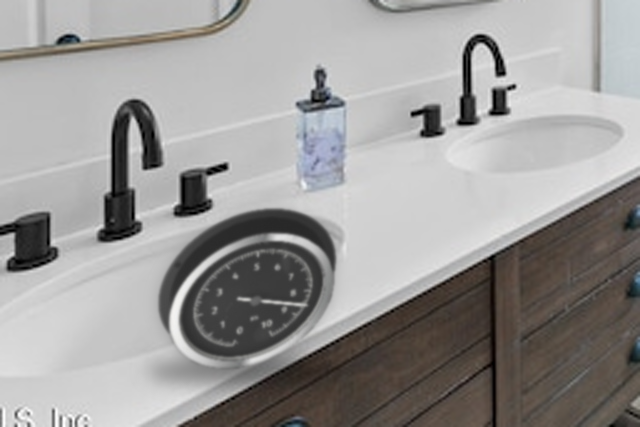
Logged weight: 8.5 kg
